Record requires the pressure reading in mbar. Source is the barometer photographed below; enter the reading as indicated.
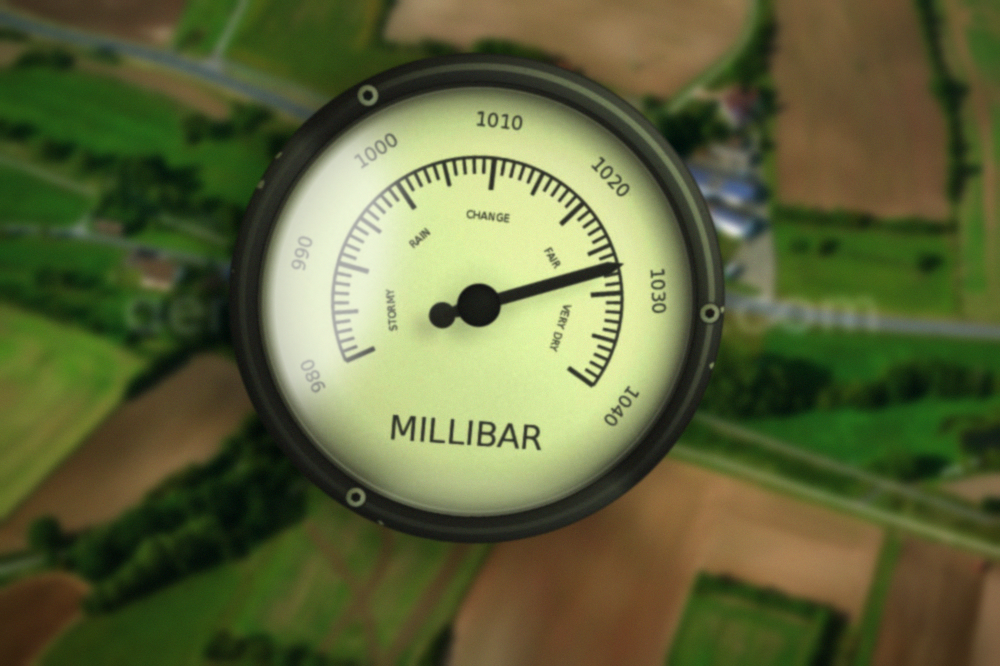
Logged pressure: 1027 mbar
